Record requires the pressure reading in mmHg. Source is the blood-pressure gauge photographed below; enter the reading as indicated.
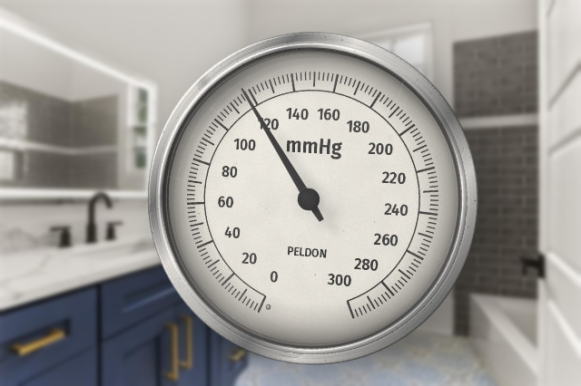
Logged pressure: 118 mmHg
